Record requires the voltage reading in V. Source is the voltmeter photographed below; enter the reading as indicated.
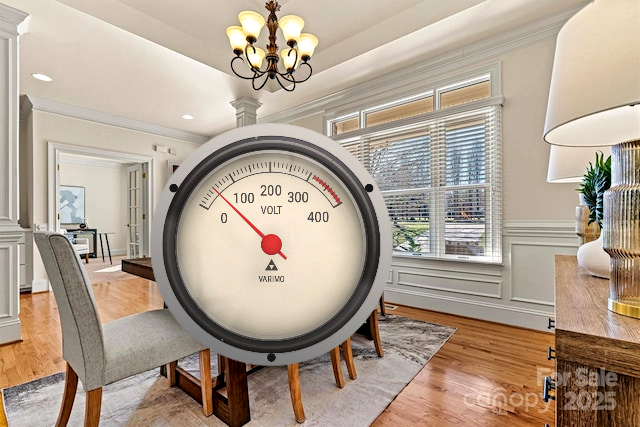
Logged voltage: 50 V
